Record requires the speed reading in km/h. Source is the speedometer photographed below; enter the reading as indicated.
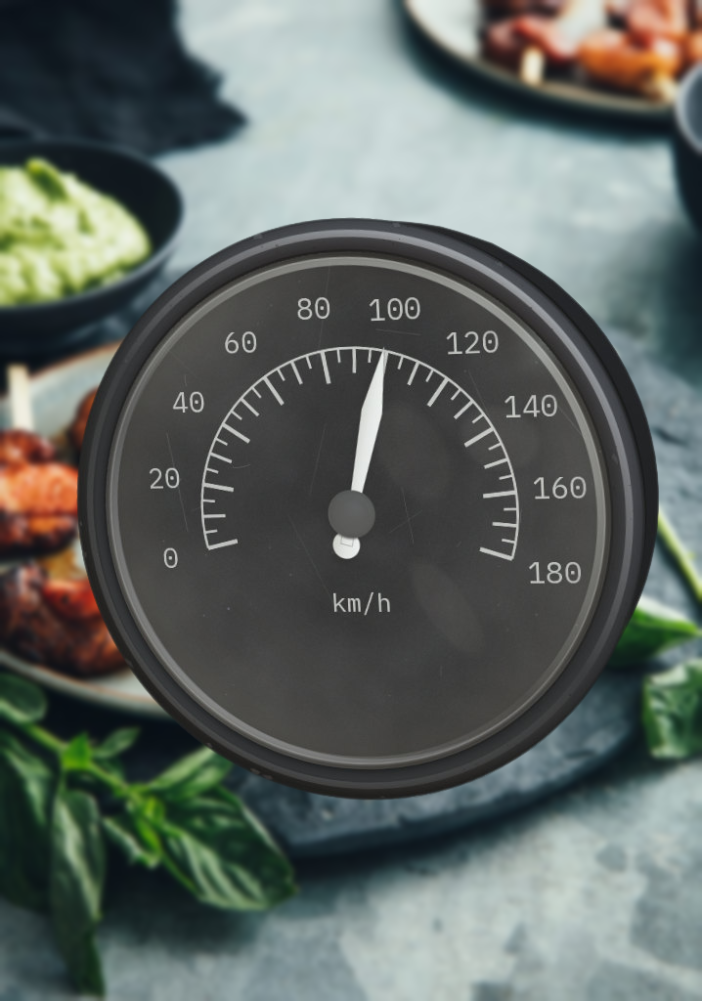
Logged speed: 100 km/h
